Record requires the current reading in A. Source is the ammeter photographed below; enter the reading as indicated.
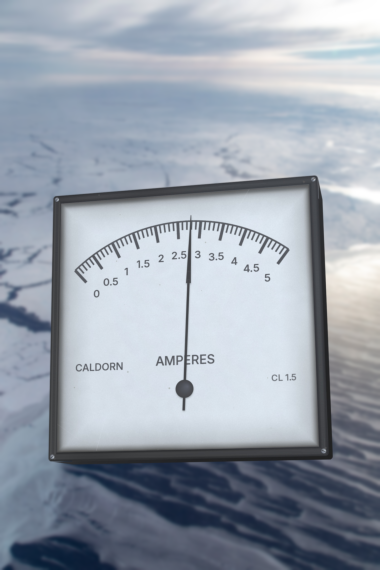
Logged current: 2.8 A
